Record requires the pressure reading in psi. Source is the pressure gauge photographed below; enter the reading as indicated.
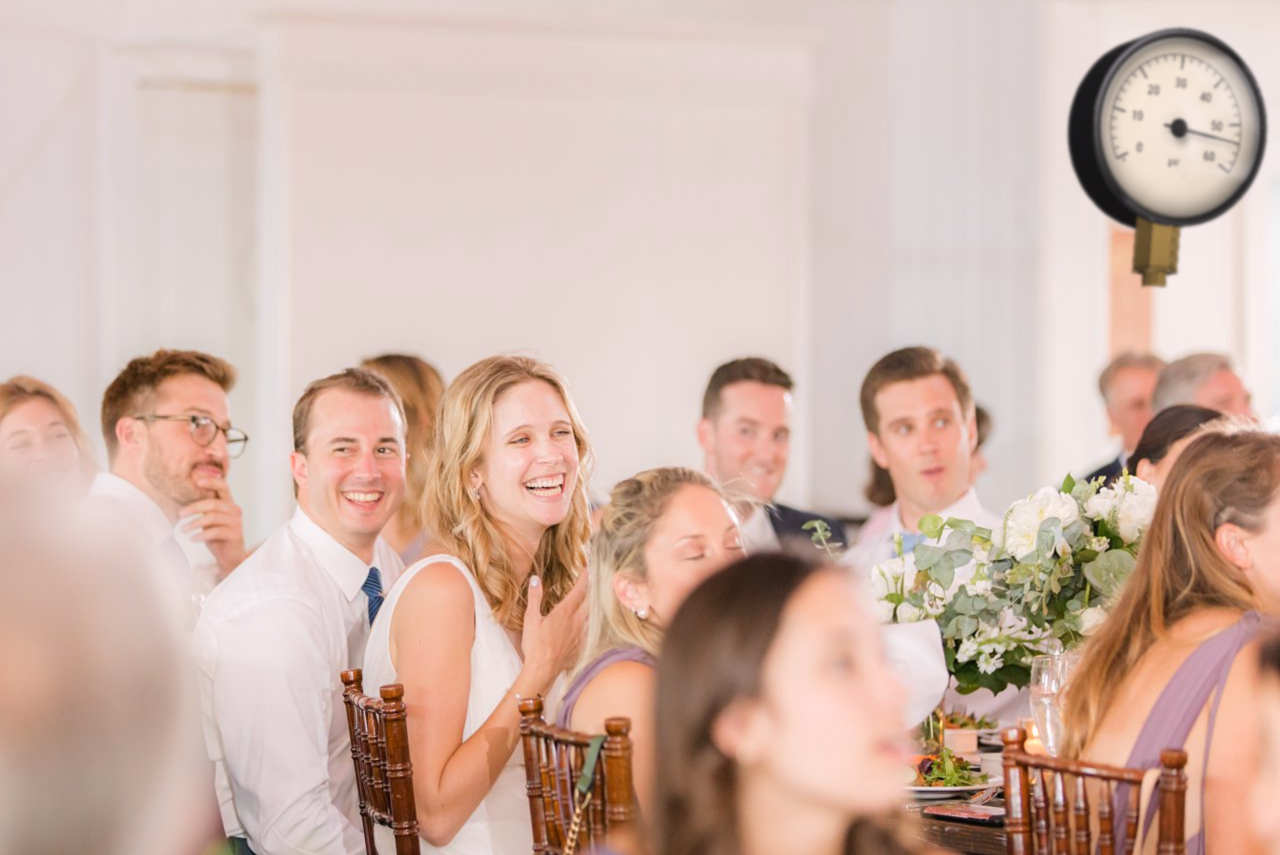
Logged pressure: 54 psi
